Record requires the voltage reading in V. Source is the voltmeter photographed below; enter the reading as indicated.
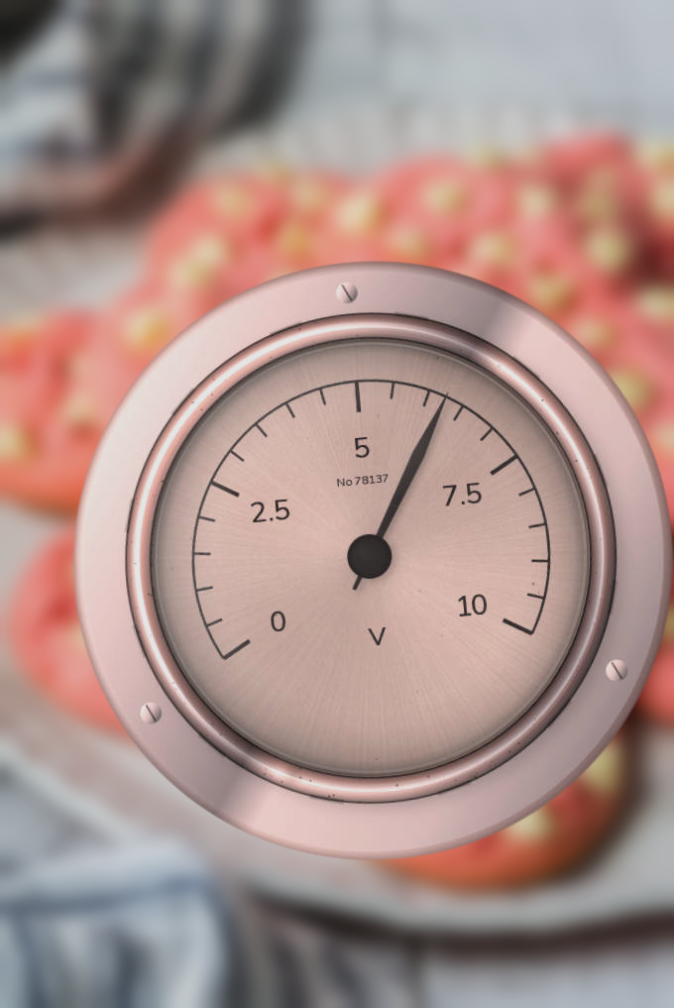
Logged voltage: 6.25 V
